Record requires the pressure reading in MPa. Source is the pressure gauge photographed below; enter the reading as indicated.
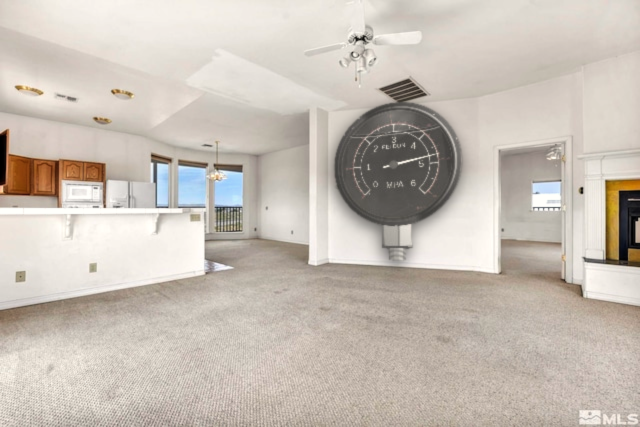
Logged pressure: 4.75 MPa
